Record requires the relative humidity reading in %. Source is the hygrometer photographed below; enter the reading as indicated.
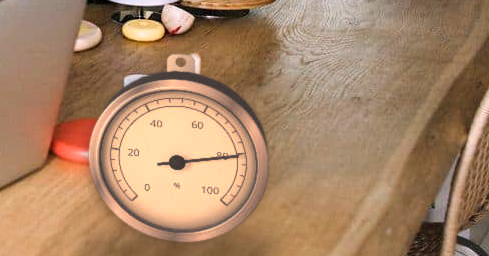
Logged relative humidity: 80 %
